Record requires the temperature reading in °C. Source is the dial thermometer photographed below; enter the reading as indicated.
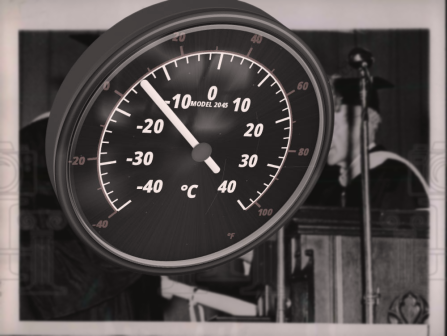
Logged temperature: -14 °C
